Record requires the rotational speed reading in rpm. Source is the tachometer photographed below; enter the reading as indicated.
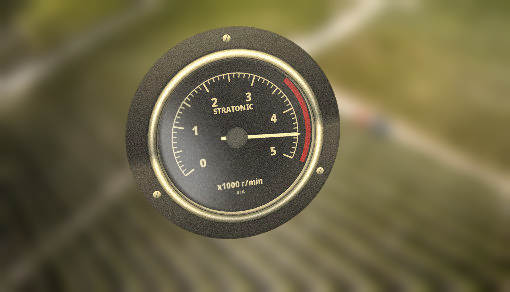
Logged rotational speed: 4500 rpm
